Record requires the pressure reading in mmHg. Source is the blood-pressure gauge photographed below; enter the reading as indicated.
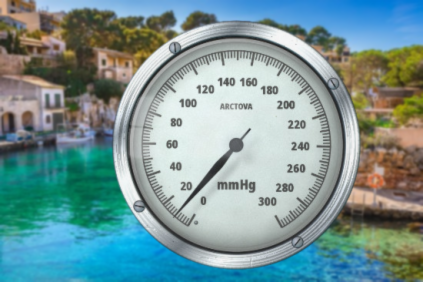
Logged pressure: 10 mmHg
